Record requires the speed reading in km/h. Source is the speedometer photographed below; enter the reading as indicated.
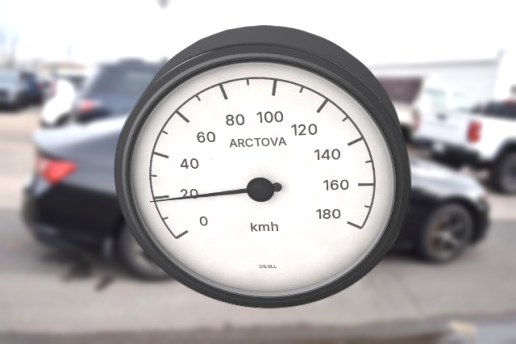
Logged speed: 20 km/h
